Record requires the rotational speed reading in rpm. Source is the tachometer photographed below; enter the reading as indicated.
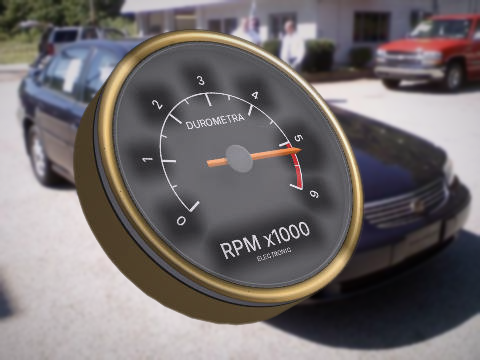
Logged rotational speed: 5250 rpm
